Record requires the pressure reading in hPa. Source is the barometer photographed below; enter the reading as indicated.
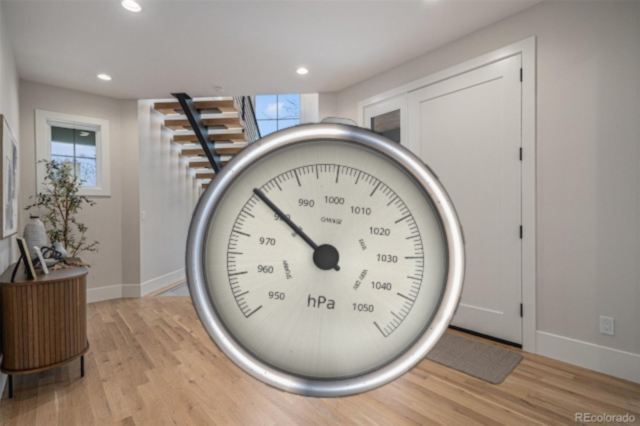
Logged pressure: 980 hPa
